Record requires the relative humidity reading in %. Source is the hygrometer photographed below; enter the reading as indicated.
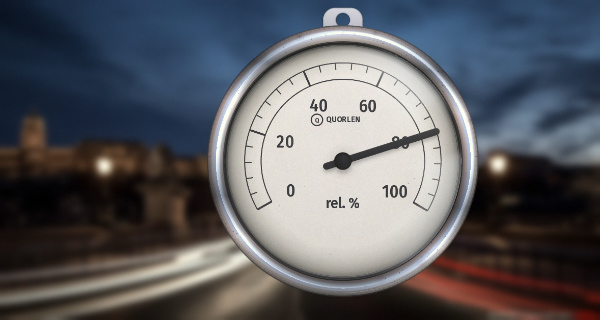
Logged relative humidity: 80 %
